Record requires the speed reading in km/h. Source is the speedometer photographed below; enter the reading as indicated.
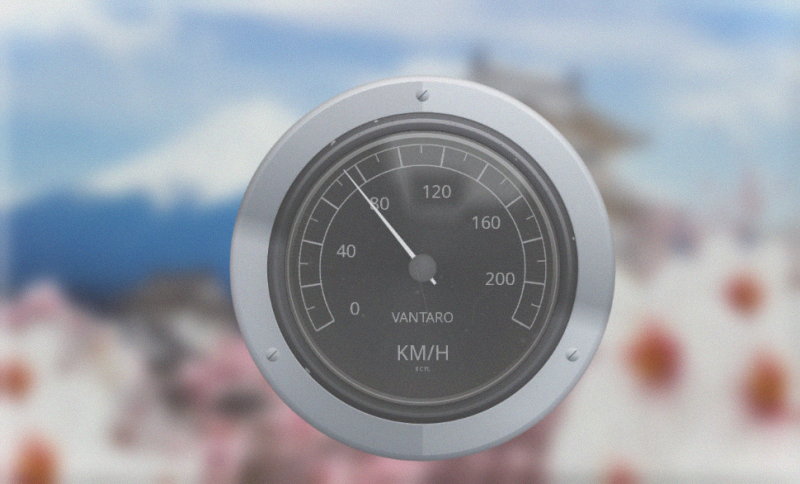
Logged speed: 75 km/h
